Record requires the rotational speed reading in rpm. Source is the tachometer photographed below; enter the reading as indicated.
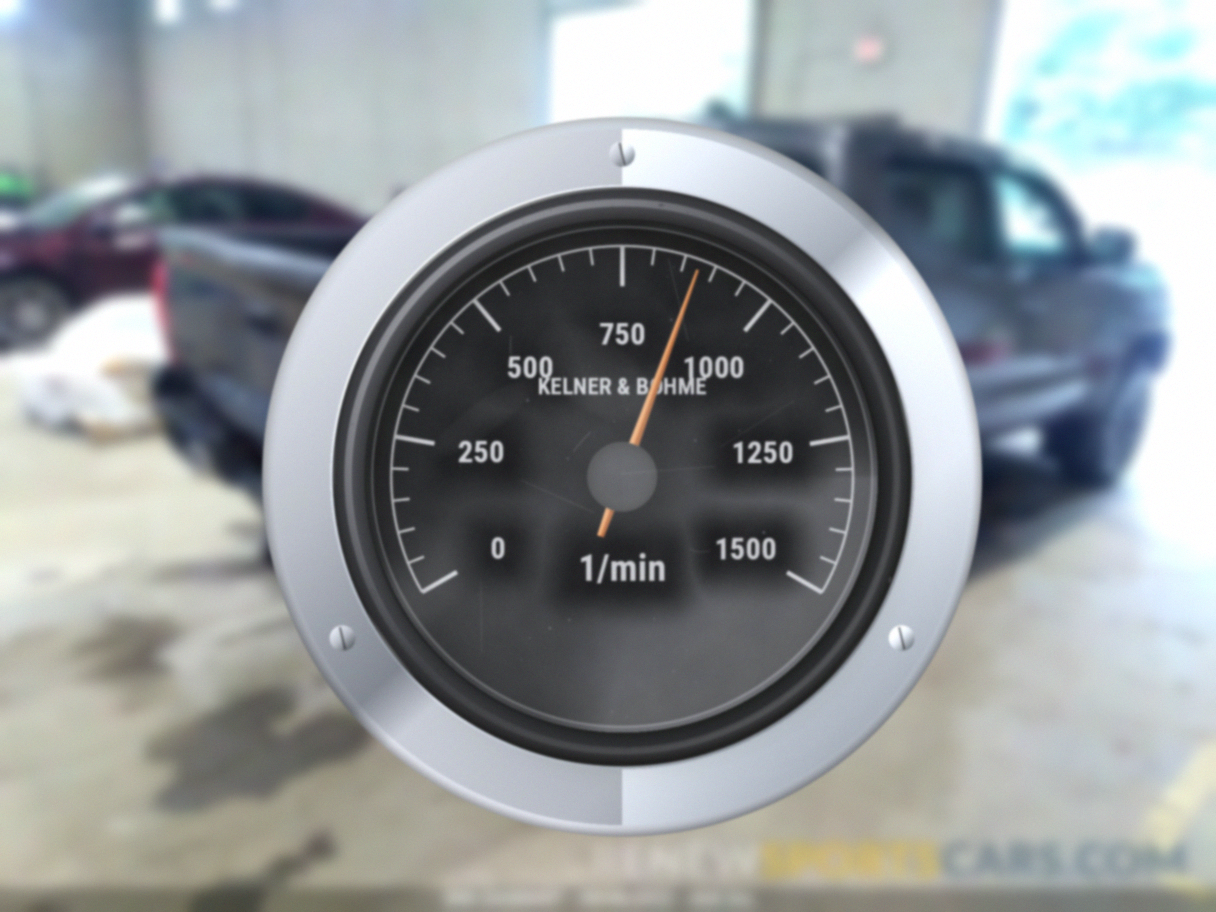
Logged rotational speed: 875 rpm
